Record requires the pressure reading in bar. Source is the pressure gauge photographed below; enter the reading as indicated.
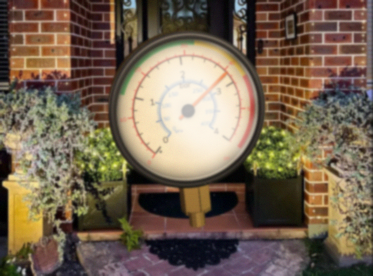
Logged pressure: 2.8 bar
